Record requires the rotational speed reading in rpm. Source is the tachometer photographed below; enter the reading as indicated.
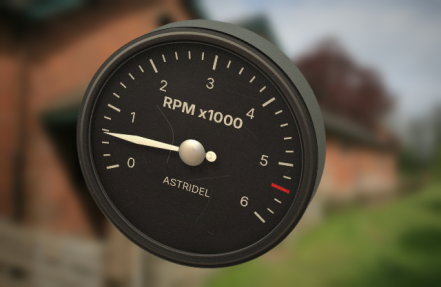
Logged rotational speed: 600 rpm
